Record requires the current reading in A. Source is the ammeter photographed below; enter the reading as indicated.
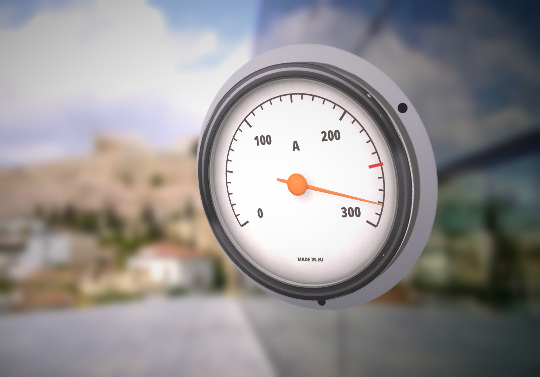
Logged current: 280 A
